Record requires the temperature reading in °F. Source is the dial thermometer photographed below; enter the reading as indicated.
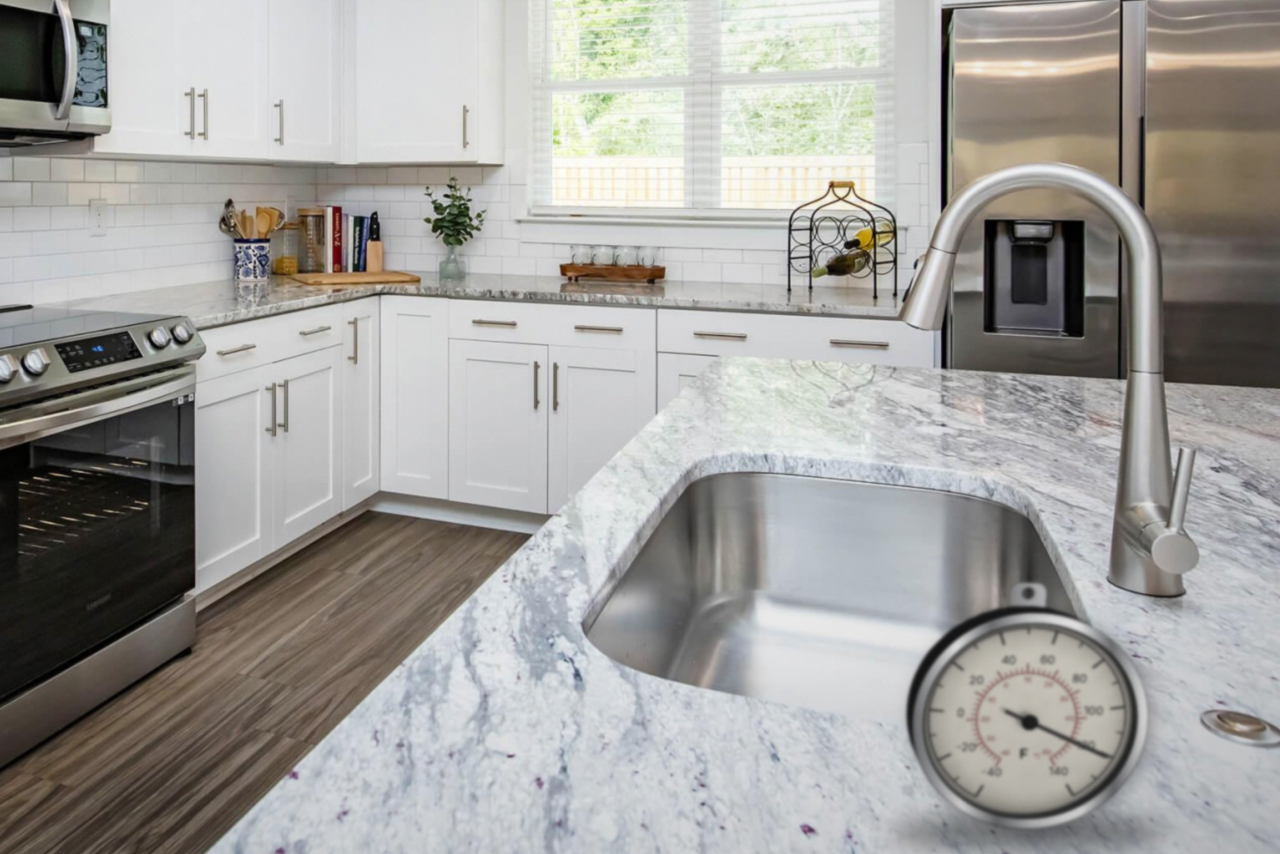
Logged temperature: 120 °F
